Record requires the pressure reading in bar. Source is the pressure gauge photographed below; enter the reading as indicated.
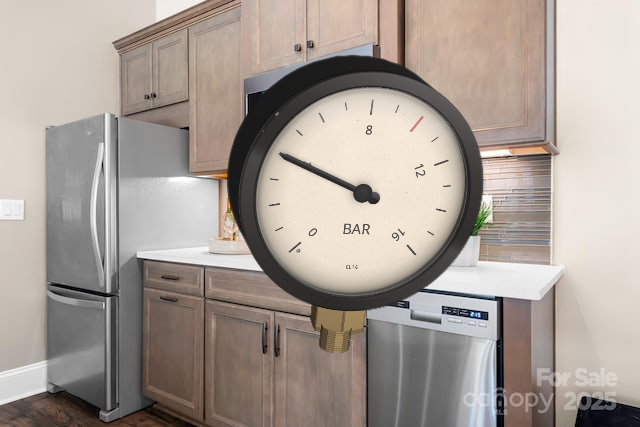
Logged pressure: 4 bar
